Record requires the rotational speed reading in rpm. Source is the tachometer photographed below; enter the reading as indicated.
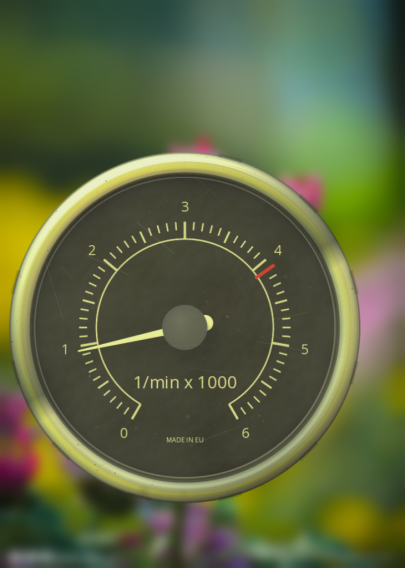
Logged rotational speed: 950 rpm
